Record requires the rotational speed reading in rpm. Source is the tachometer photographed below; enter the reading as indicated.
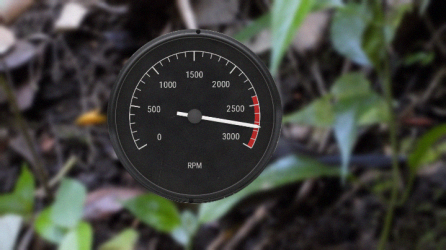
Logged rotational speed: 2750 rpm
